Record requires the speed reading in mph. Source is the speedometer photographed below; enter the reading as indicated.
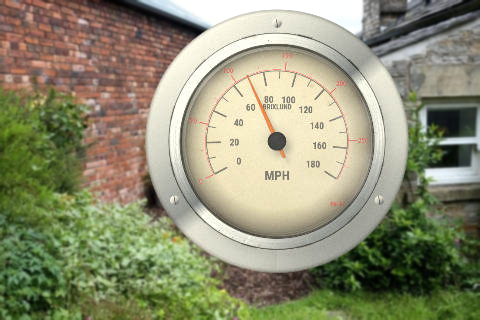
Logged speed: 70 mph
